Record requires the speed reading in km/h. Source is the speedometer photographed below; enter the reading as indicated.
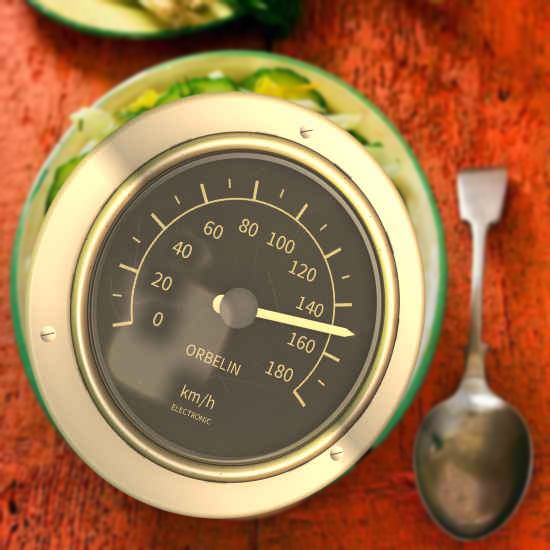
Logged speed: 150 km/h
